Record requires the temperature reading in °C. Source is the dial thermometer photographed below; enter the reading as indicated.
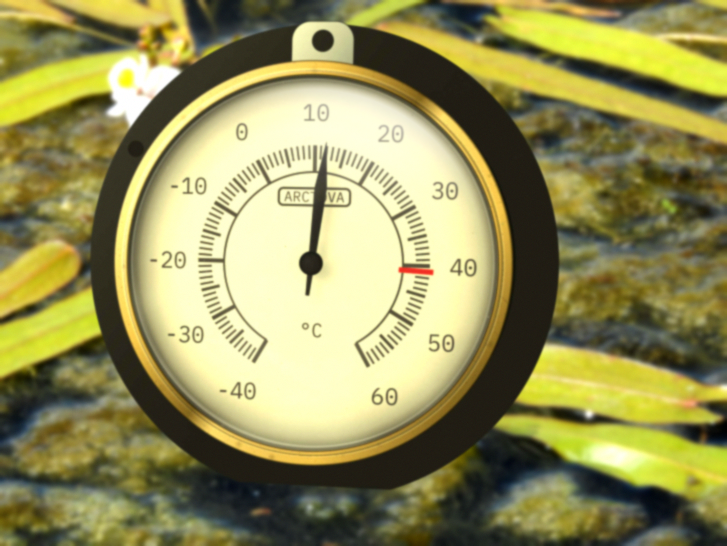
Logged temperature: 12 °C
